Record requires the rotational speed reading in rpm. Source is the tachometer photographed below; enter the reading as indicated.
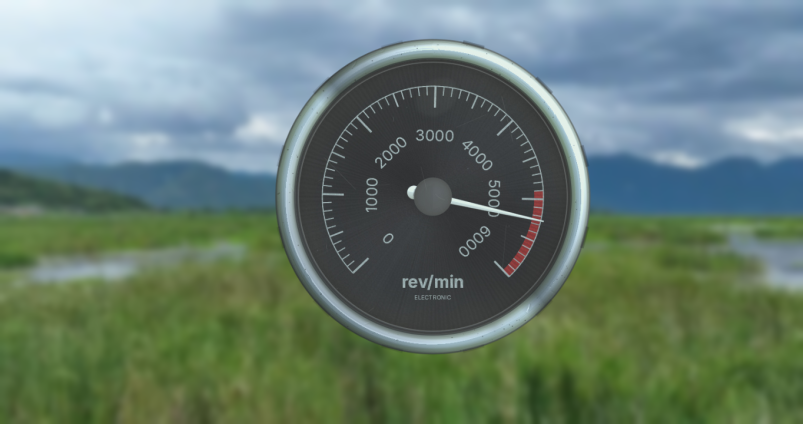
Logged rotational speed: 5250 rpm
